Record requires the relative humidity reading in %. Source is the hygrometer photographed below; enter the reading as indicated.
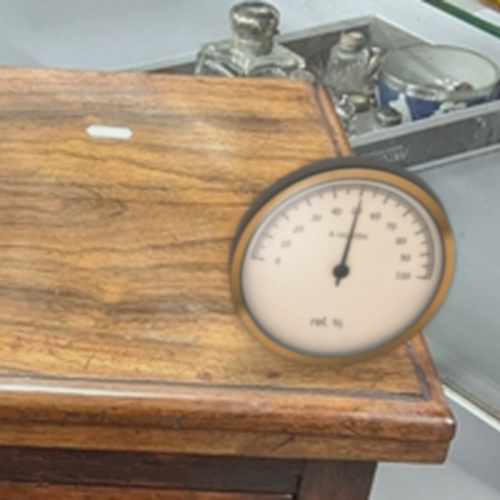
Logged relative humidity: 50 %
